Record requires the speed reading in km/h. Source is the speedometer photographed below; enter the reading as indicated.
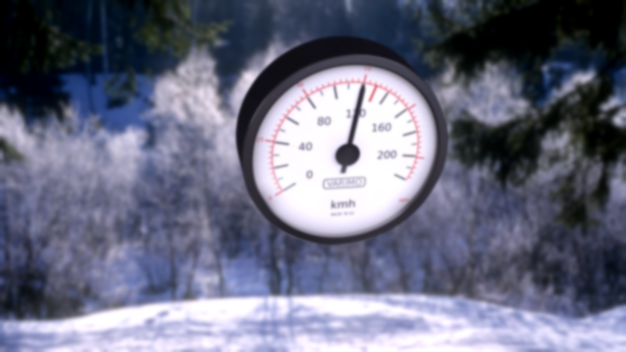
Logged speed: 120 km/h
